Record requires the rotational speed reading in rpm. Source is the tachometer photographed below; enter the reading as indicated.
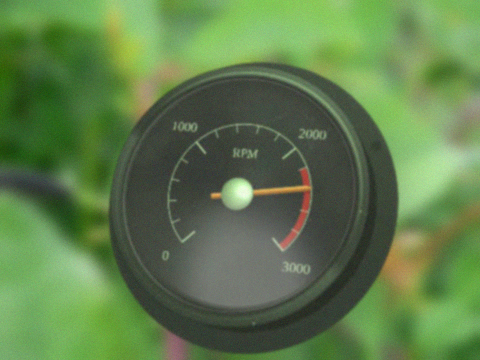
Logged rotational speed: 2400 rpm
